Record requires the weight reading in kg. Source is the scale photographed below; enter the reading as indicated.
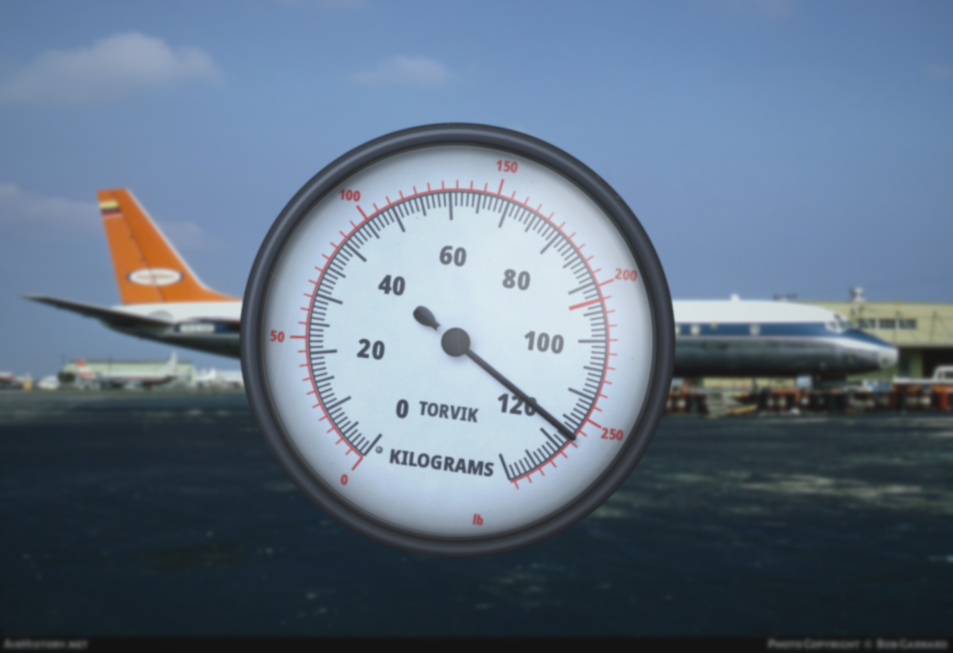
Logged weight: 117 kg
